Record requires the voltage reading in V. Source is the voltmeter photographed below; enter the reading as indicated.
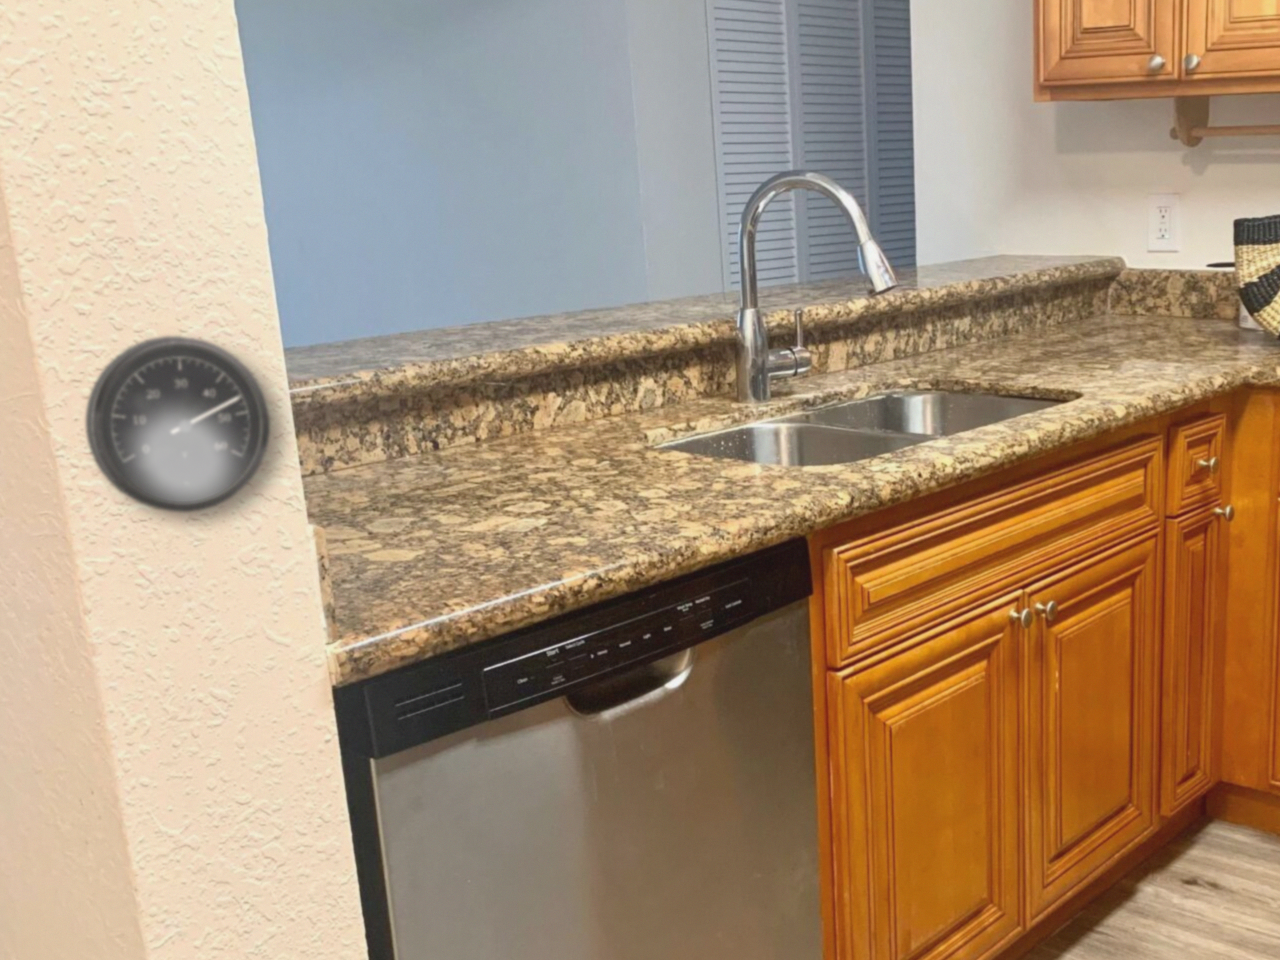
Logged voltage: 46 V
